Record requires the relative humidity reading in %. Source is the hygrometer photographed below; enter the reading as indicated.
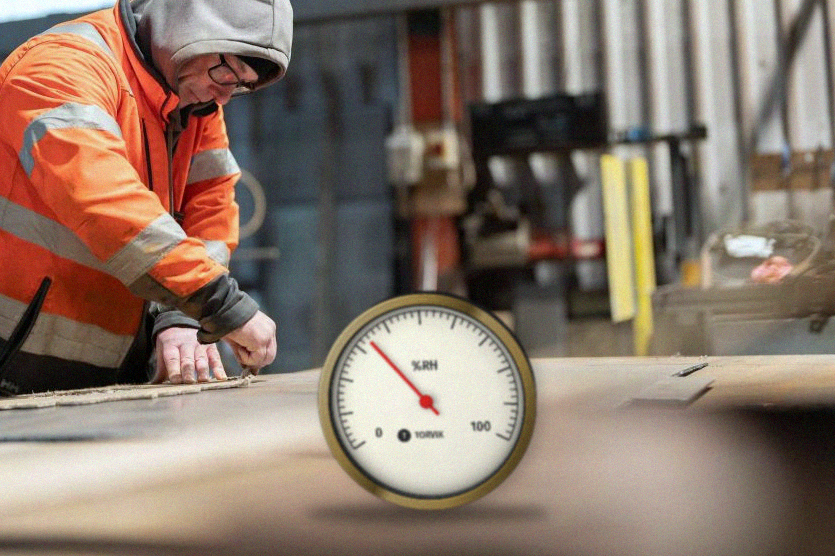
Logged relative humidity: 34 %
